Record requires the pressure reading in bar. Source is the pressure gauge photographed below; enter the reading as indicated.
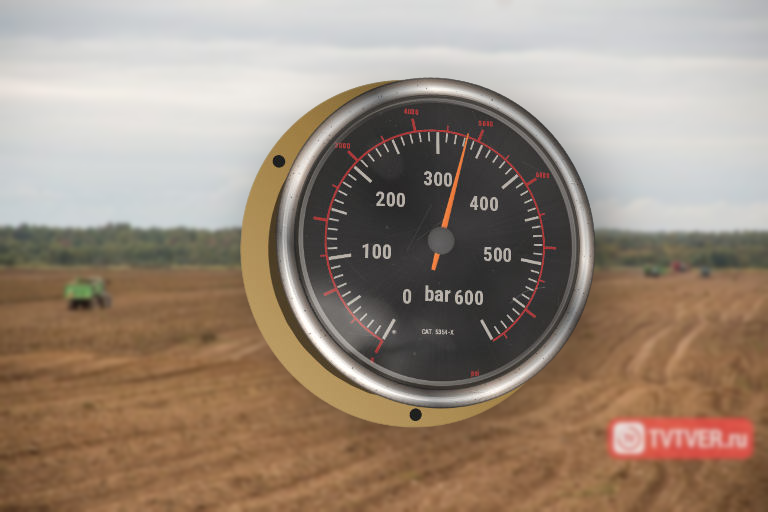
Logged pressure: 330 bar
